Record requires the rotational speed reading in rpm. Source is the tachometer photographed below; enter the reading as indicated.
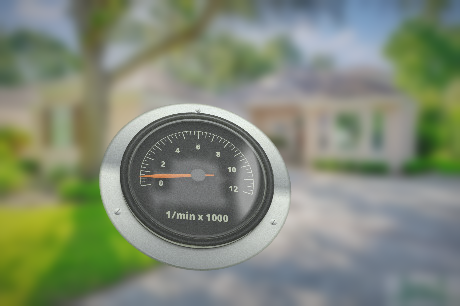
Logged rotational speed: 500 rpm
